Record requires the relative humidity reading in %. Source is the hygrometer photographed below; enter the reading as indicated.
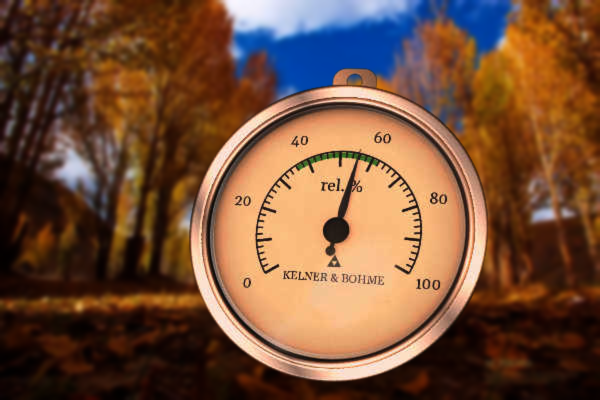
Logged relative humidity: 56 %
